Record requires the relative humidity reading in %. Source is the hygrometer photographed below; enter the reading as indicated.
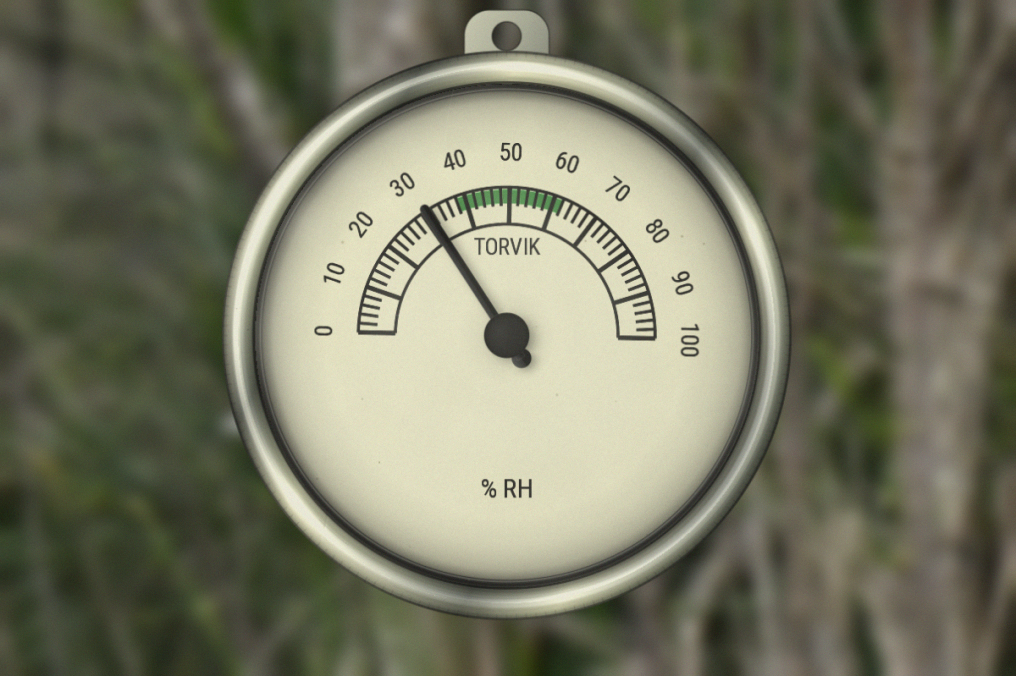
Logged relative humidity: 31 %
